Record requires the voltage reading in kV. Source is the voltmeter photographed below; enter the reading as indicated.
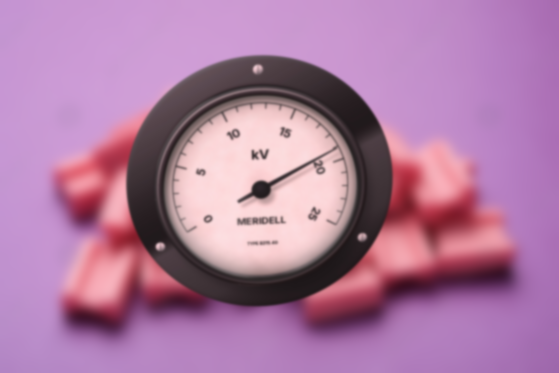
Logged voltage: 19 kV
